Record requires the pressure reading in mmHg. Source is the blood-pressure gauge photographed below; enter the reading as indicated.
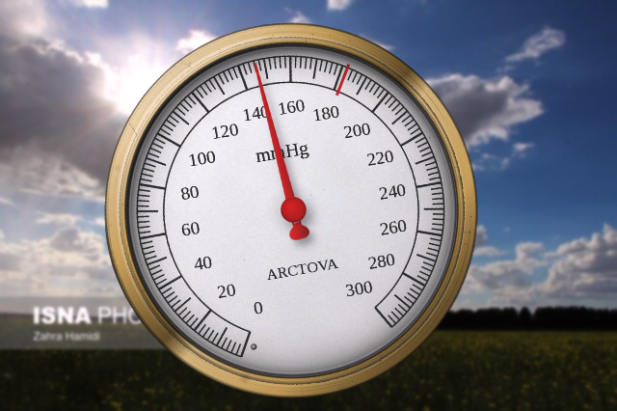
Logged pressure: 146 mmHg
